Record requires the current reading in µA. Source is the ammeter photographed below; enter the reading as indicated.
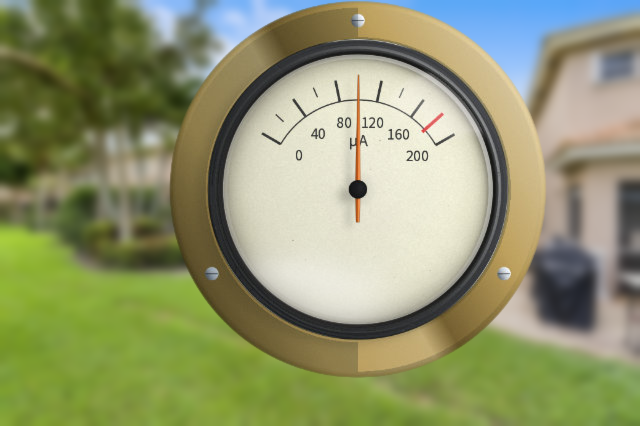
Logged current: 100 µA
